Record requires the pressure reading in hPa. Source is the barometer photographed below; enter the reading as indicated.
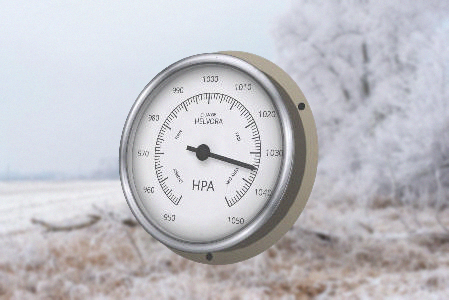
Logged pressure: 1035 hPa
